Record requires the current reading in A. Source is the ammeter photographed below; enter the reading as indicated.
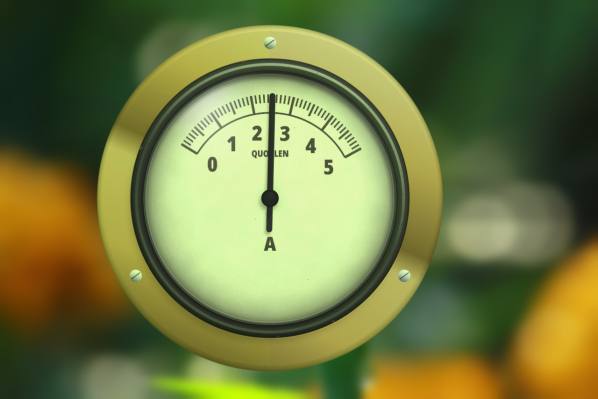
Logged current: 2.5 A
